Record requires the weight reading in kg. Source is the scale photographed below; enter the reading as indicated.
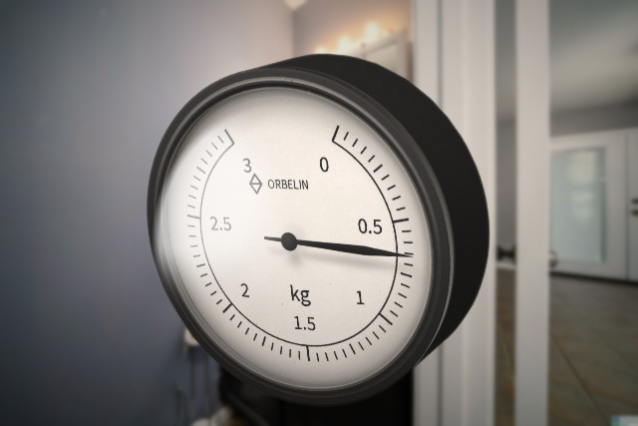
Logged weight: 0.65 kg
